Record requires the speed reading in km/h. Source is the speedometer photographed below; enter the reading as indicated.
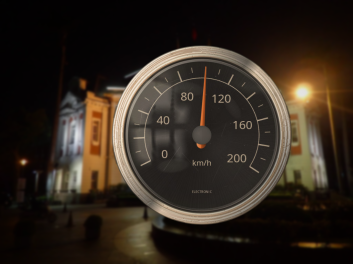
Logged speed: 100 km/h
